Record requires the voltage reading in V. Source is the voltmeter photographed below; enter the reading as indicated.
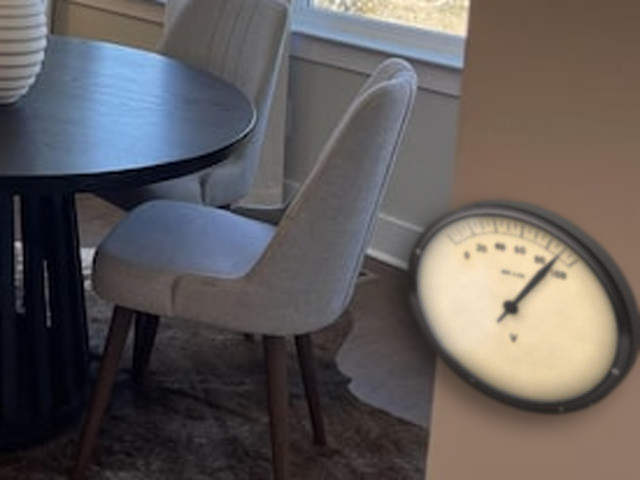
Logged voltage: 90 V
